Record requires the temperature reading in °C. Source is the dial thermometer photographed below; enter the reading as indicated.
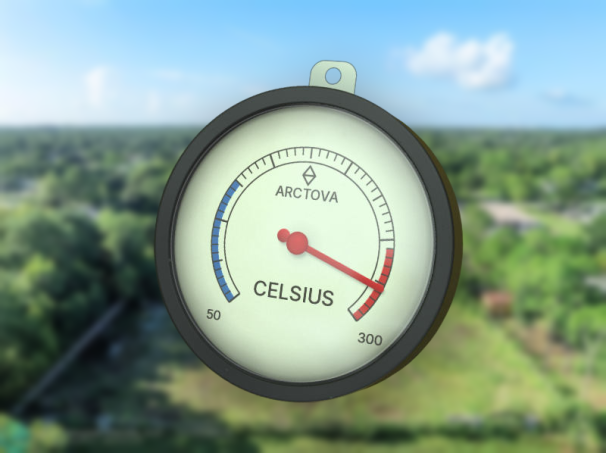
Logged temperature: 277.5 °C
